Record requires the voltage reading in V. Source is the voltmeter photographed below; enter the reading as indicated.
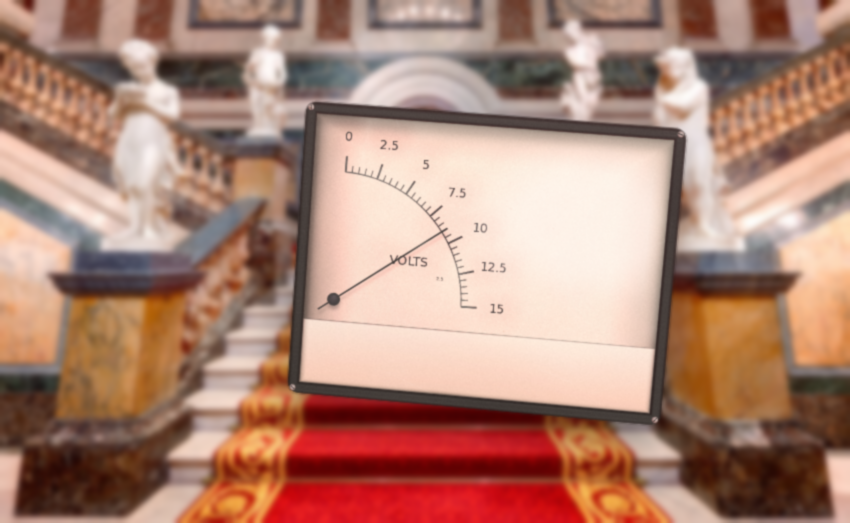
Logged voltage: 9 V
